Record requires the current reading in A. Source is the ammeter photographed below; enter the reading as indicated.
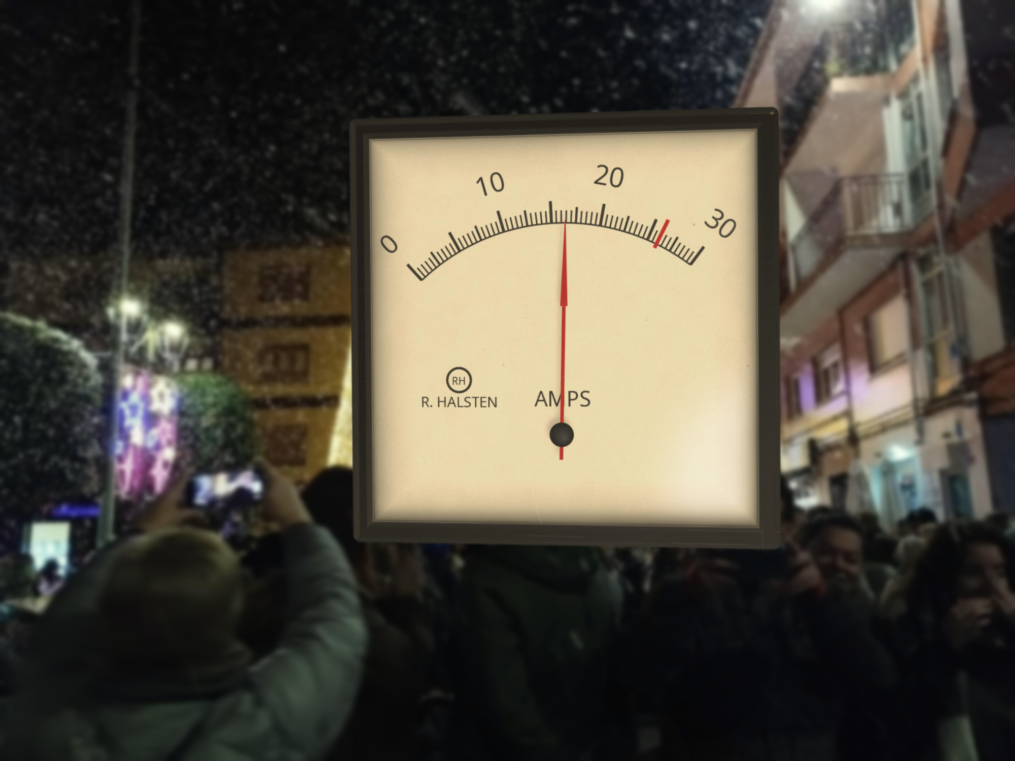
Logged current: 16.5 A
